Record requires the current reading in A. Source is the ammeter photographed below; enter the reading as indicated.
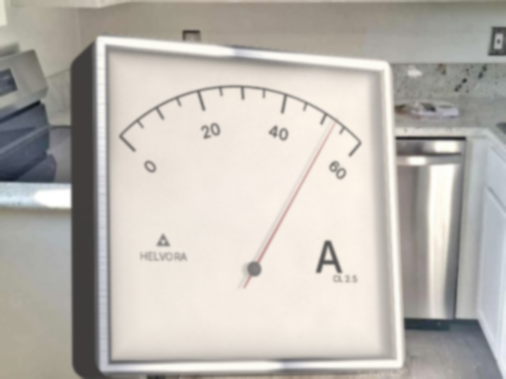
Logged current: 52.5 A
